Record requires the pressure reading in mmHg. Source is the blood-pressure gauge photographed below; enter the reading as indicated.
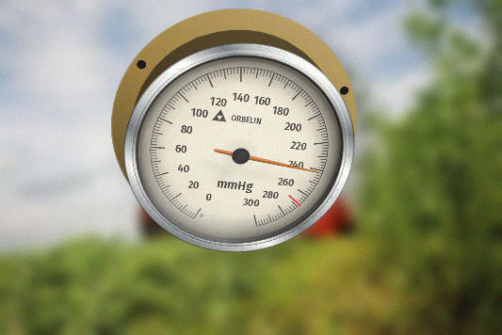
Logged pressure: 240 mmHg
